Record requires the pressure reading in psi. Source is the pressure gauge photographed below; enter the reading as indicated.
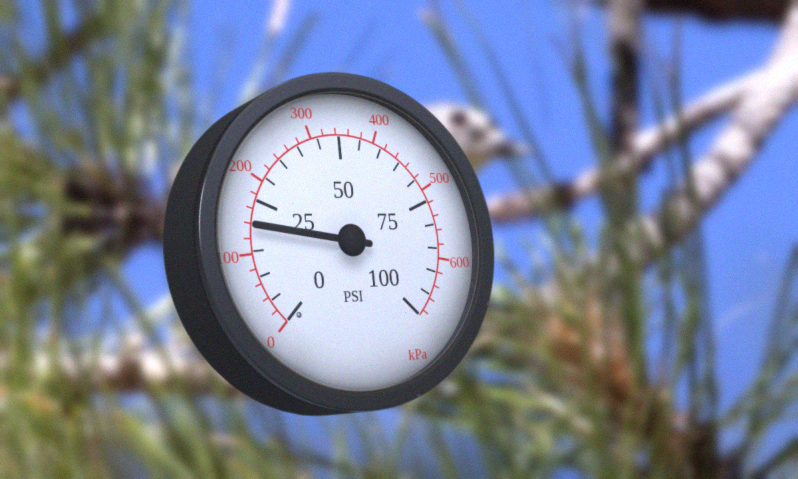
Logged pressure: 20 psi
